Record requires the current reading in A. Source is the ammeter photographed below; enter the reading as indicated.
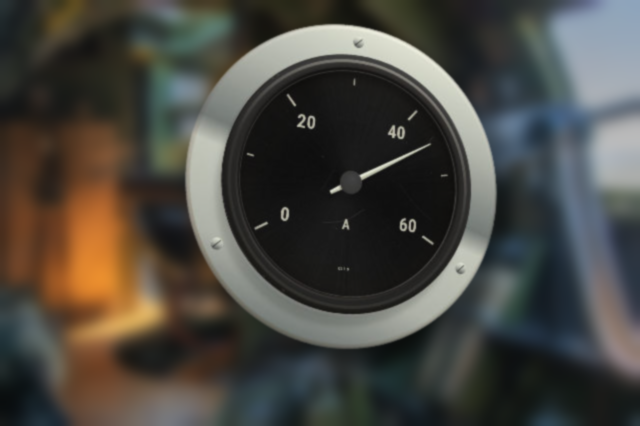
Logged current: 45 A
